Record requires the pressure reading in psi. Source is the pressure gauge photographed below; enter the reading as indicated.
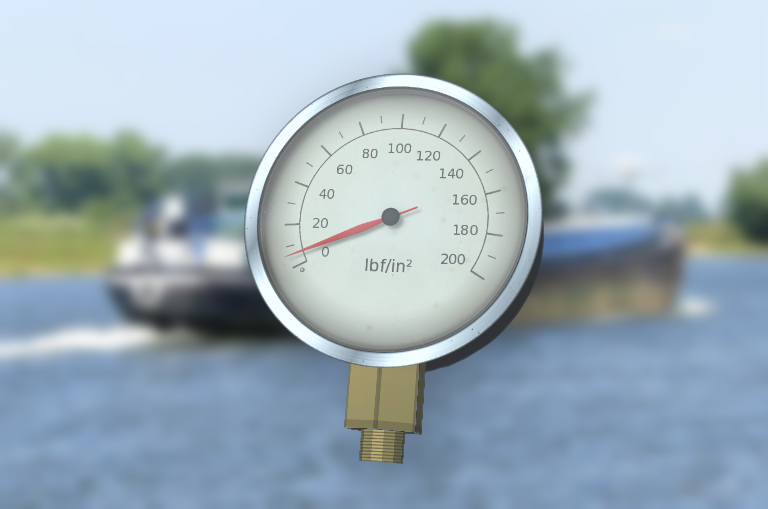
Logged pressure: 5 psi
